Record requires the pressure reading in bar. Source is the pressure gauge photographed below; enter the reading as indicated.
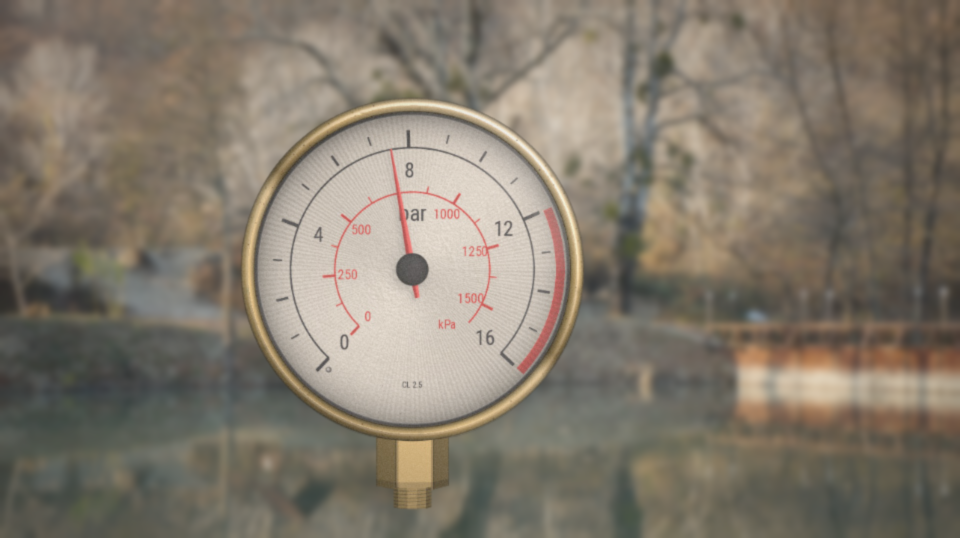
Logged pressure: 7.5 bar
